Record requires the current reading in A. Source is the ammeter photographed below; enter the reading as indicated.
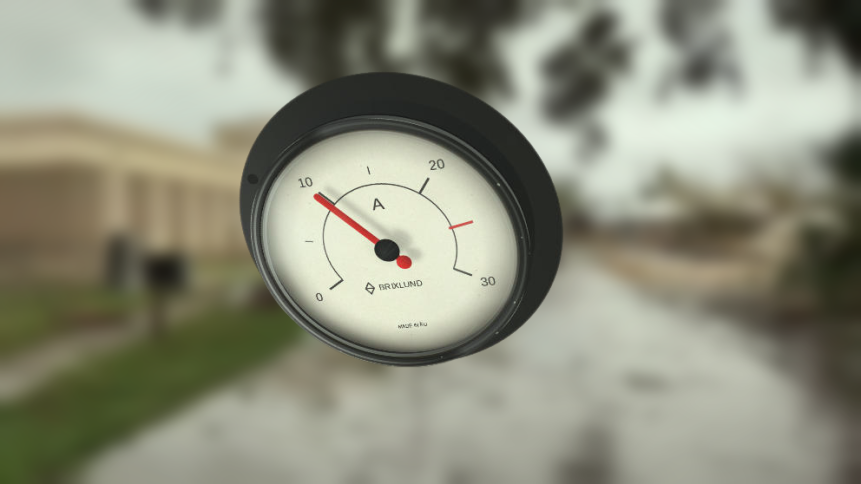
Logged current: 10 A
